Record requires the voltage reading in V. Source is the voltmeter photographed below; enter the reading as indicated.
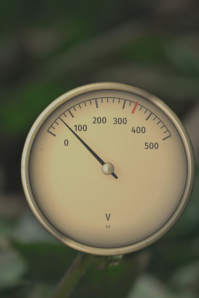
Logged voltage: 60 V
